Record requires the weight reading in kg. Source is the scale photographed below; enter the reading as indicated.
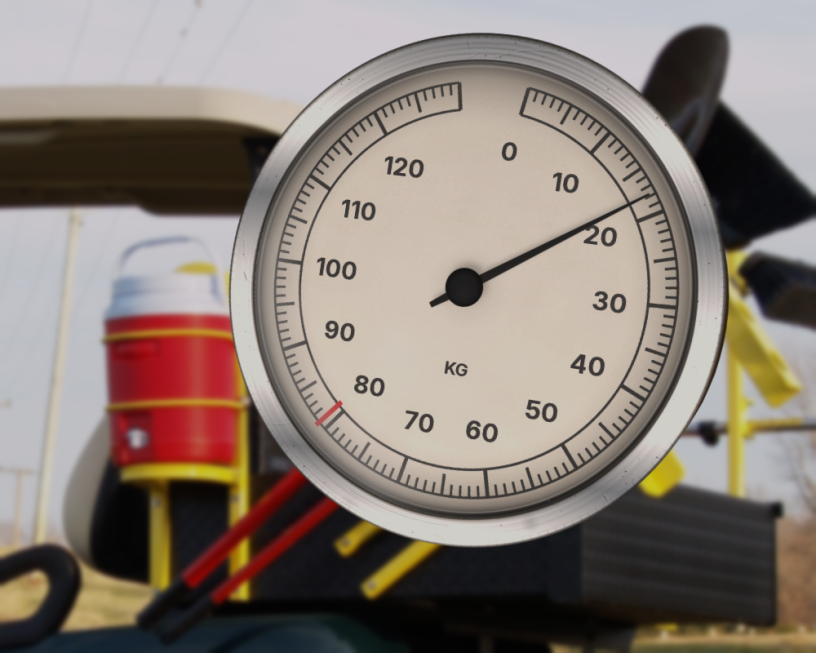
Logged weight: 18 kg
